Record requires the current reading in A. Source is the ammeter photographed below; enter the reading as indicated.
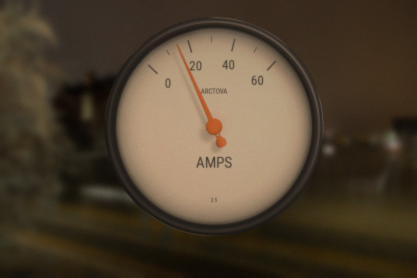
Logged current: 15 A
